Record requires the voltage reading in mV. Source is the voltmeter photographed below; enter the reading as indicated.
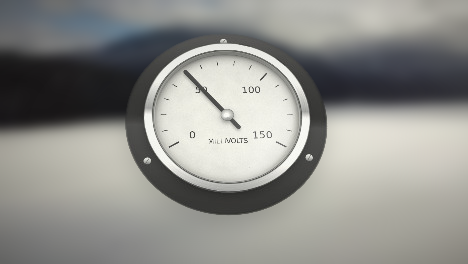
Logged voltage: 50 mV
